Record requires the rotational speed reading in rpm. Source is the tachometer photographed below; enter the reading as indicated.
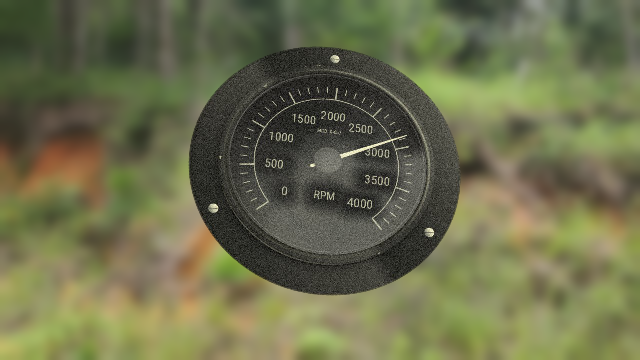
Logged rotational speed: 2900 rpm
